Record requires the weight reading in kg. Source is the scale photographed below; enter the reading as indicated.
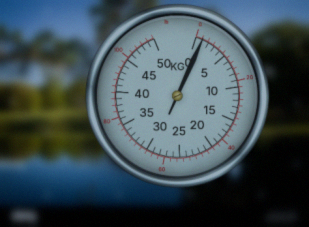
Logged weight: 1 kg
